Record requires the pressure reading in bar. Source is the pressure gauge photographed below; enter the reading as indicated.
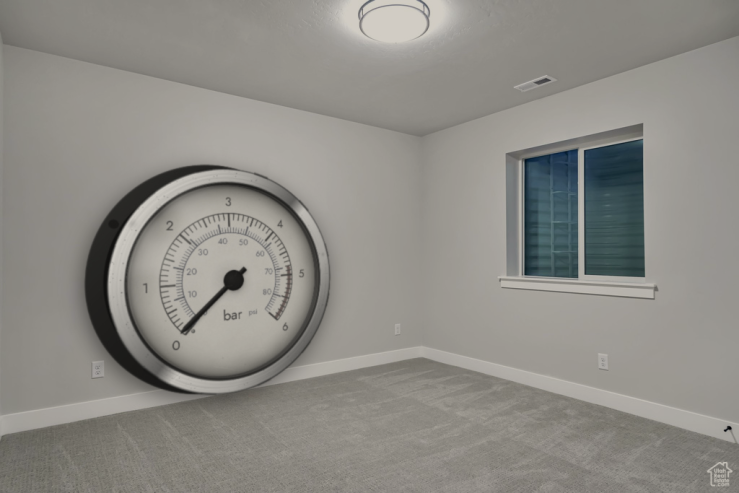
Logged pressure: 0.1 bar
